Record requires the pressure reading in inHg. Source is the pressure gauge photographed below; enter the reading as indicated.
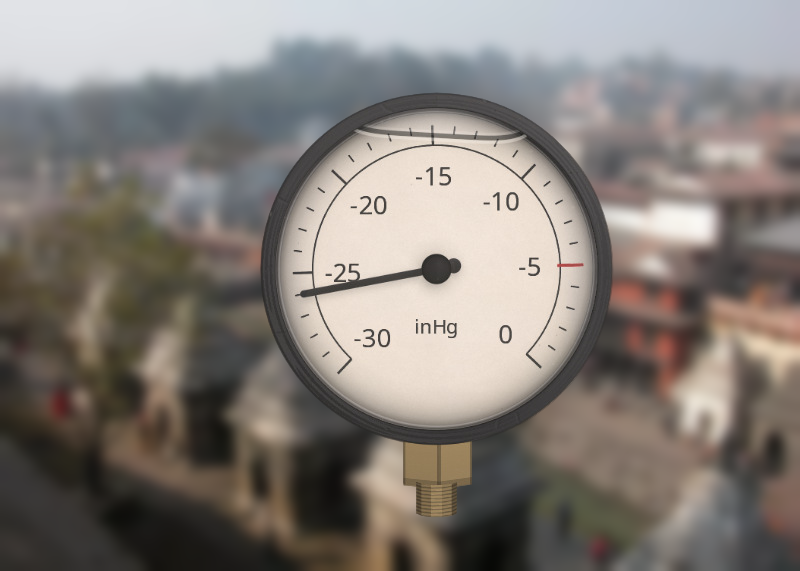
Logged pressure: -26 inHg
